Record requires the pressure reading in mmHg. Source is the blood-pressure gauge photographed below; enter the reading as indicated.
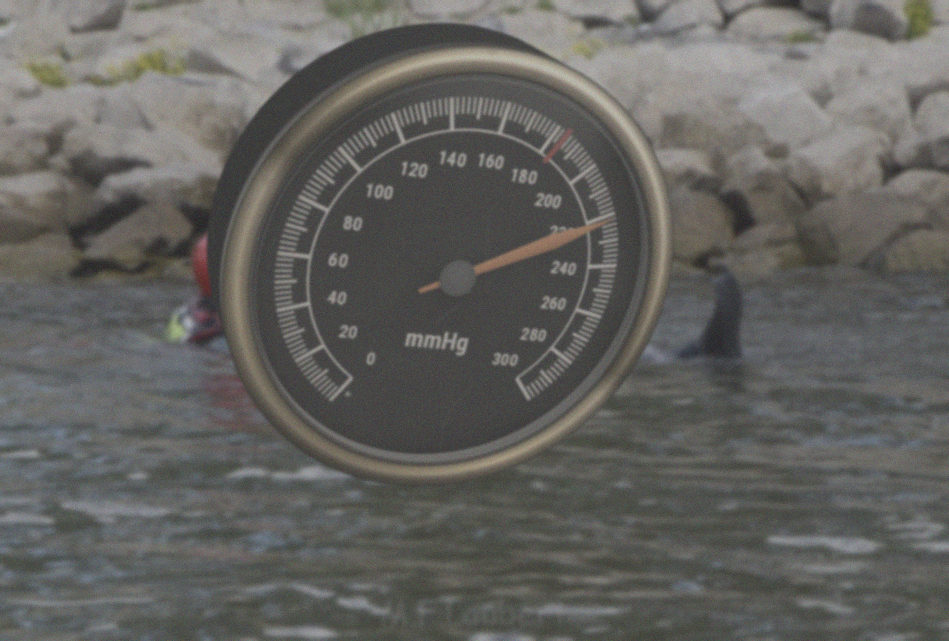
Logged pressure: 220 mmHg
